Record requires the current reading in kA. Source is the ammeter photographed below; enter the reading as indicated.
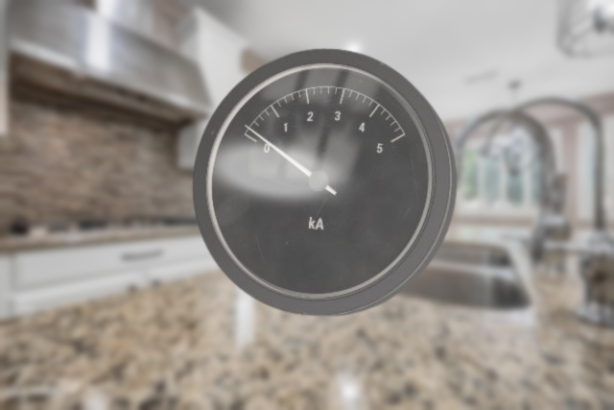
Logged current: 0.2 kA
